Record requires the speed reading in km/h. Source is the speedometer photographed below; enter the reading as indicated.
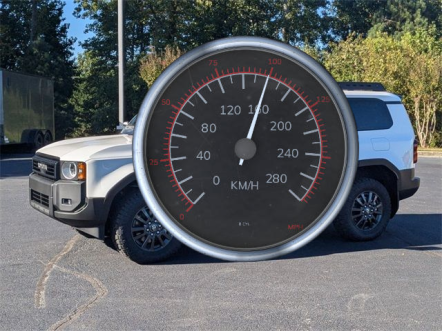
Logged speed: 160 km/h
